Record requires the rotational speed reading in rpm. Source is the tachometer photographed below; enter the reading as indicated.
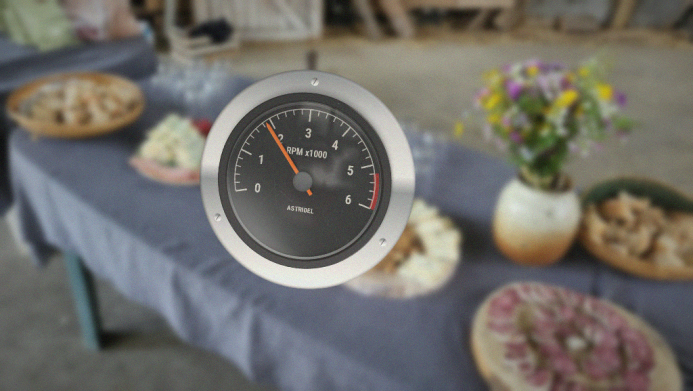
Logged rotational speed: 1900 rpm
